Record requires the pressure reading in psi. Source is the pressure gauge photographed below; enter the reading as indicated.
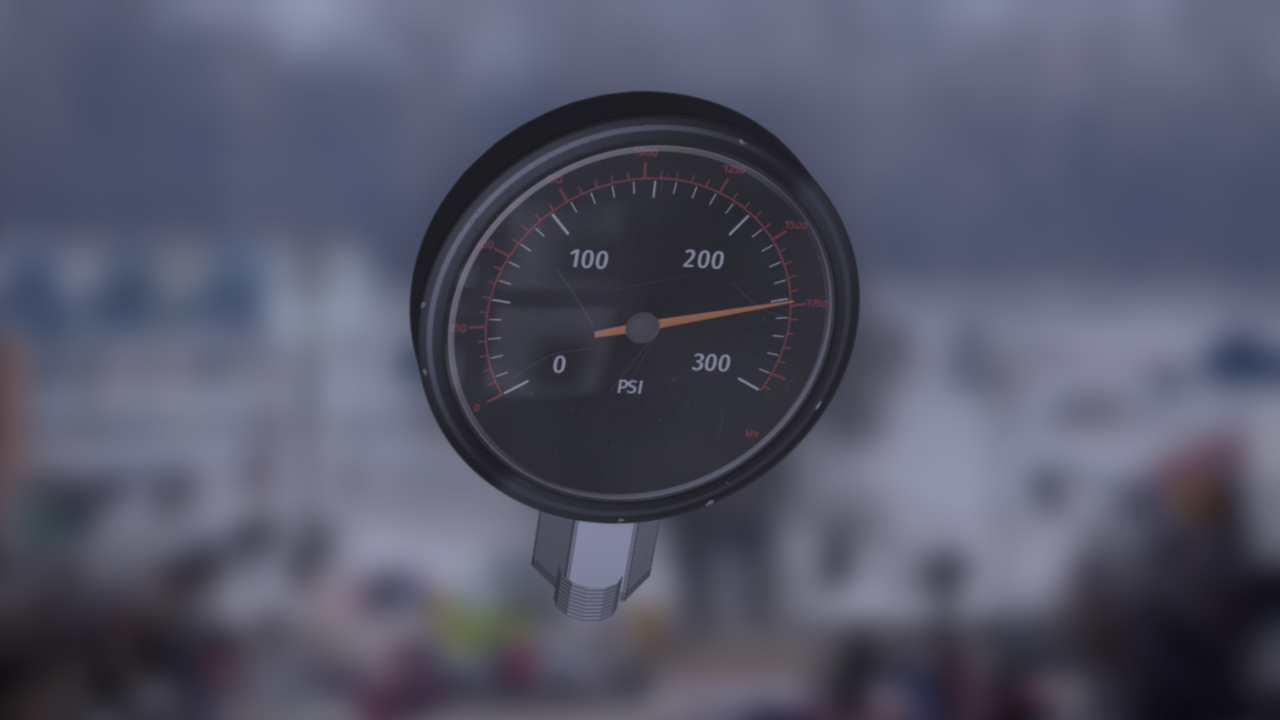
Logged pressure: 250 psi
